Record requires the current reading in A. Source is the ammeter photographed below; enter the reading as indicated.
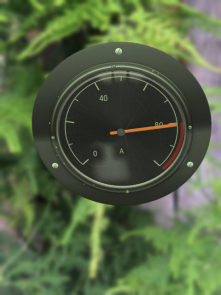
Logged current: 80 A
